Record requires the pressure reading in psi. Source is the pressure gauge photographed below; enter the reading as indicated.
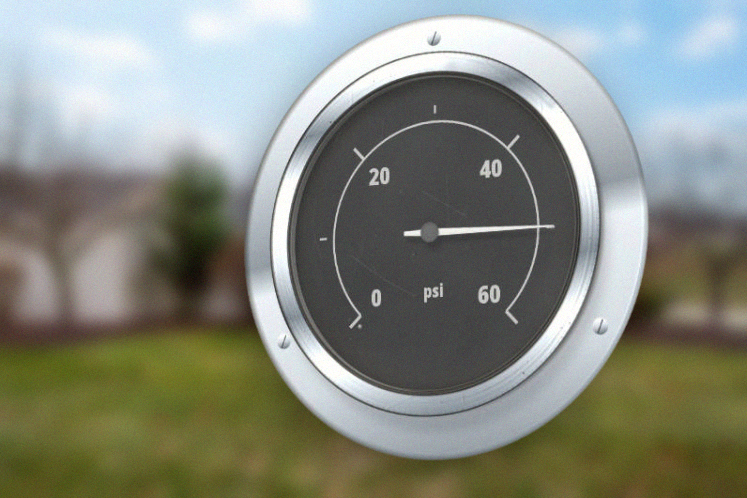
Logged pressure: 50 psi
